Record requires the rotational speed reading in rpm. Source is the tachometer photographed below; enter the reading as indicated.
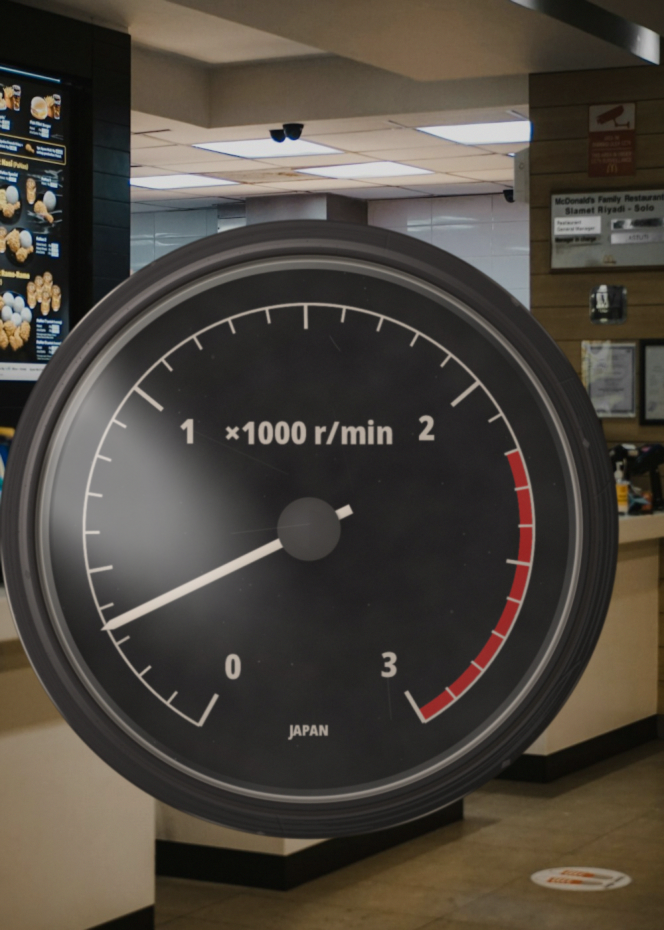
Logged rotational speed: 350 rpm
